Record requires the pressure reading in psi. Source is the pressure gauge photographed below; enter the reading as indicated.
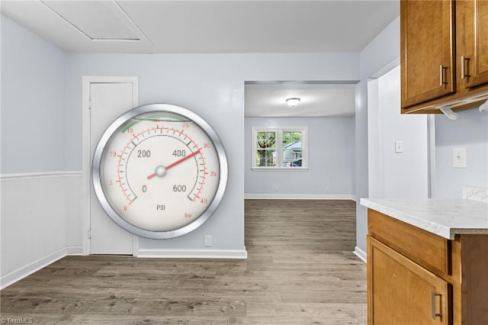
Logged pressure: 440 psi
